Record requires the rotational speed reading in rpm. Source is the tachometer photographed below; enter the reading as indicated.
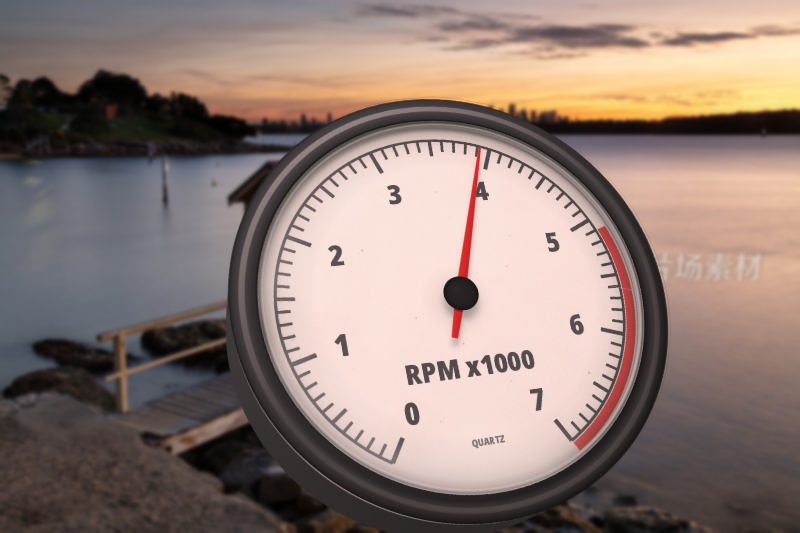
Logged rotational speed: 3900 rpm
